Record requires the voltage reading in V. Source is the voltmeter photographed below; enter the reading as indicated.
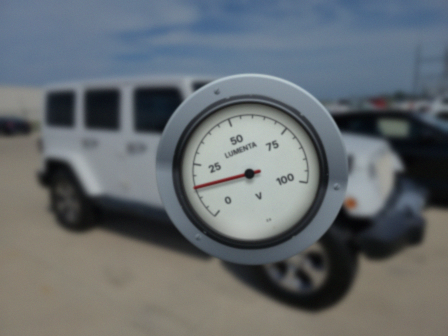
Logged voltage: 15 V
